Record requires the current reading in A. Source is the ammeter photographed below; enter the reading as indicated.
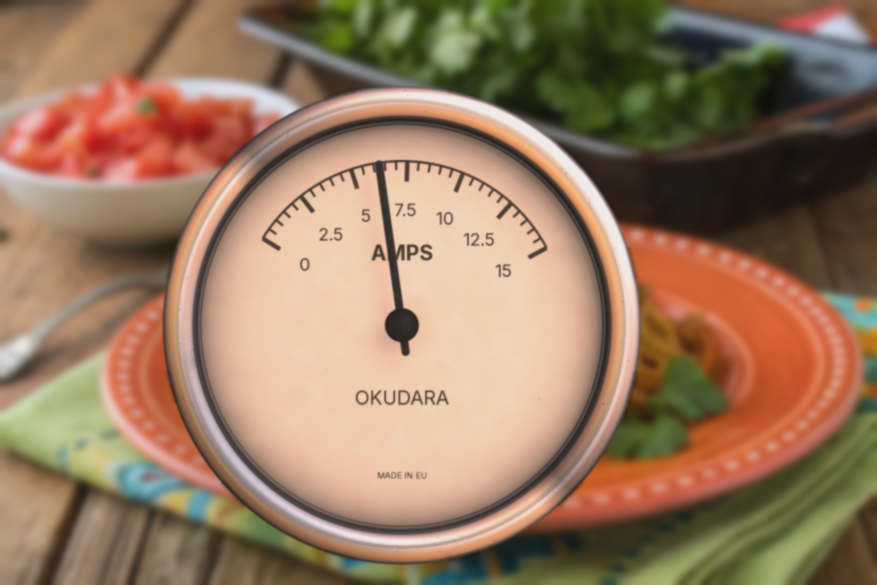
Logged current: 6.25 A
